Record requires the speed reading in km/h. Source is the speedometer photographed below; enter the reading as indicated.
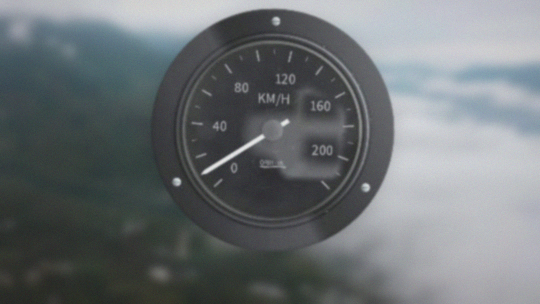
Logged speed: 10 km/h
